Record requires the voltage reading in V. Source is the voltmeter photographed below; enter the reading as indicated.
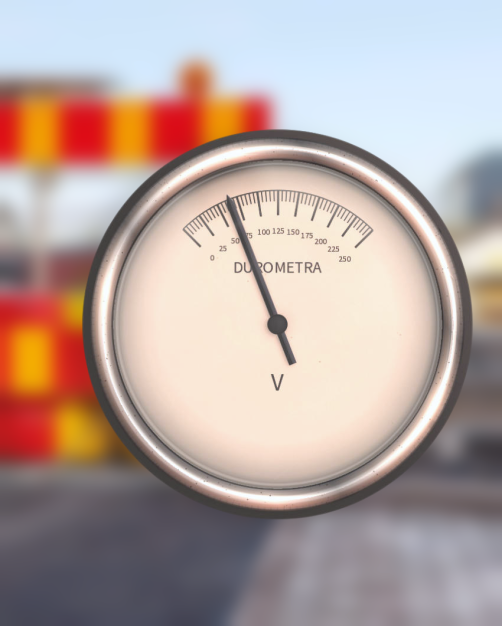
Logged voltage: 65 V
